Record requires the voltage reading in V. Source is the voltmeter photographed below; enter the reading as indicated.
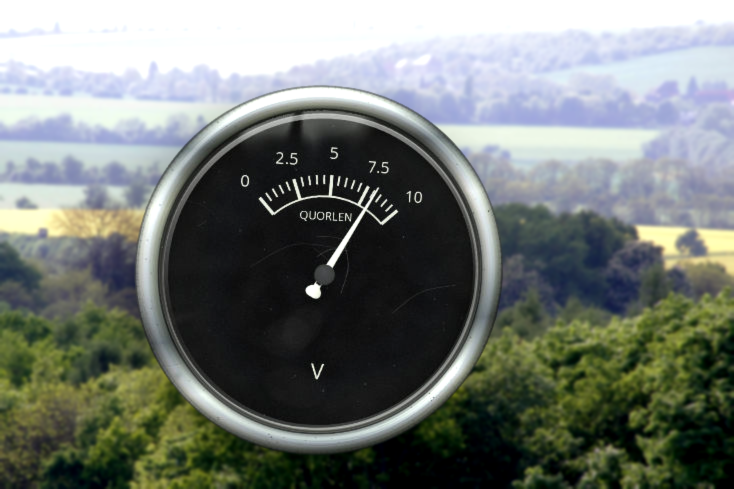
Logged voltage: 8 V
